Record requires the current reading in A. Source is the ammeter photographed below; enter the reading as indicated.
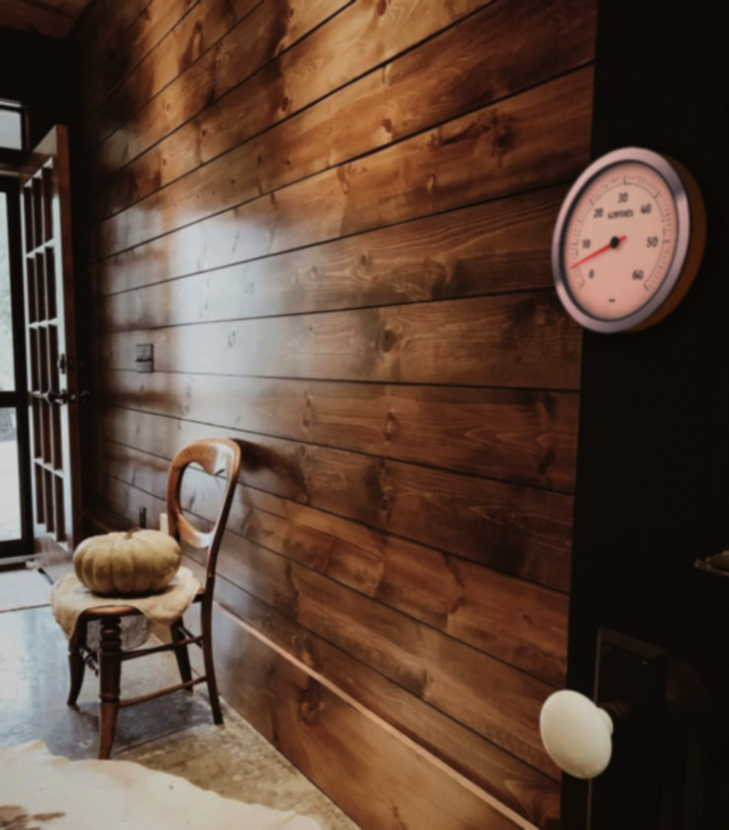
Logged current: 5 A
